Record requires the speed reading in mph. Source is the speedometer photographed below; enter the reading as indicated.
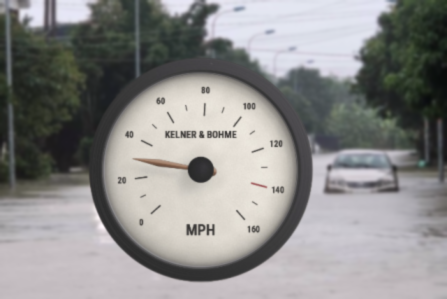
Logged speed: 30 mph
